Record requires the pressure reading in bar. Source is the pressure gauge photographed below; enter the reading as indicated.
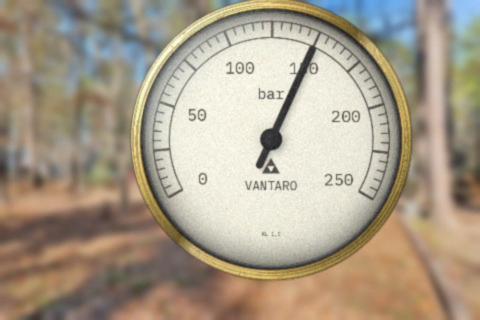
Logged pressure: 150 bar
